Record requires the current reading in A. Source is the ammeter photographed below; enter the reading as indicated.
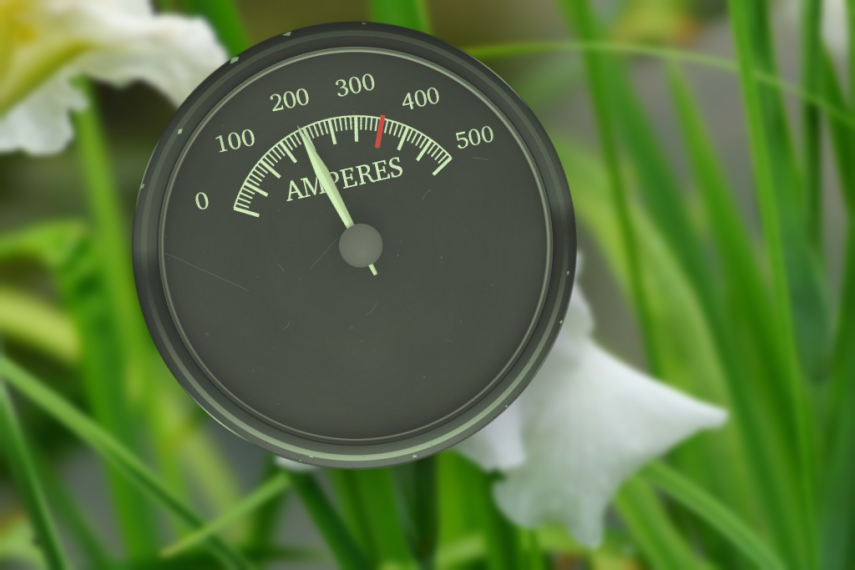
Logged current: 190 A
